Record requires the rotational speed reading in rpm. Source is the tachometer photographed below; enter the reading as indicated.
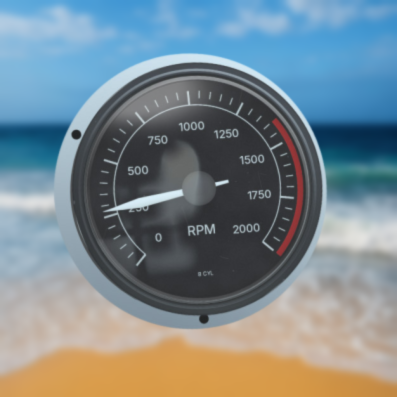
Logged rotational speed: 275 rpm
